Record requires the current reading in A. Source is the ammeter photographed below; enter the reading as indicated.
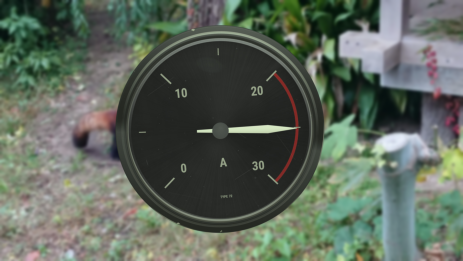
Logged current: 25 A
